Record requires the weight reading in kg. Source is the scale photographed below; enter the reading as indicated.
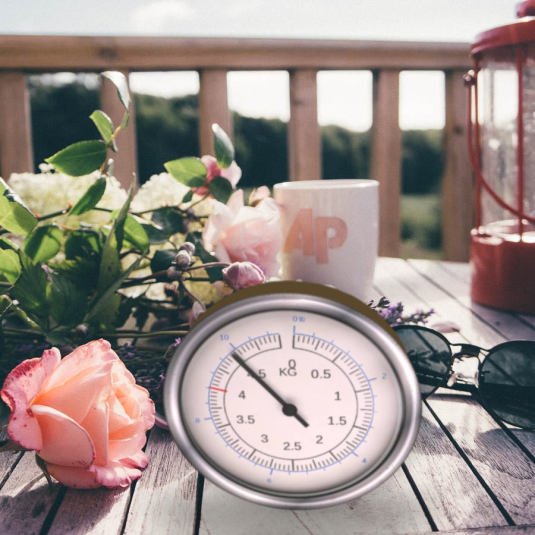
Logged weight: 4.5 kg
